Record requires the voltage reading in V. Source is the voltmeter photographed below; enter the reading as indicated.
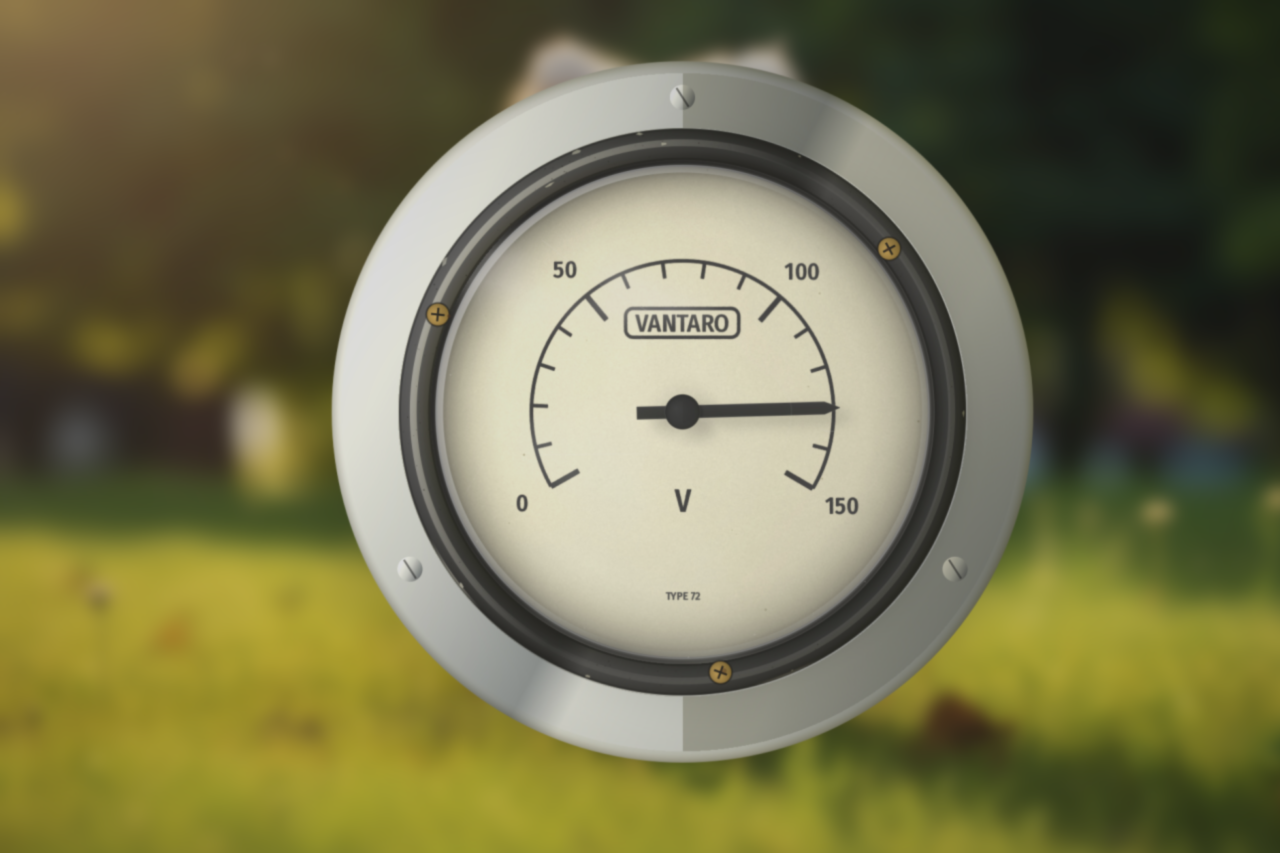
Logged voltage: 130 V
